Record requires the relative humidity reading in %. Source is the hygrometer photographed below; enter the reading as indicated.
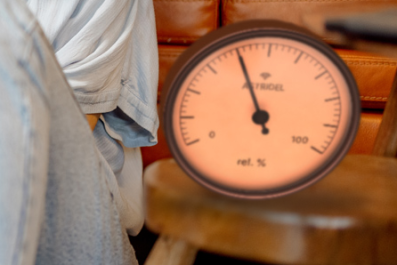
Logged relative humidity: 40 %
